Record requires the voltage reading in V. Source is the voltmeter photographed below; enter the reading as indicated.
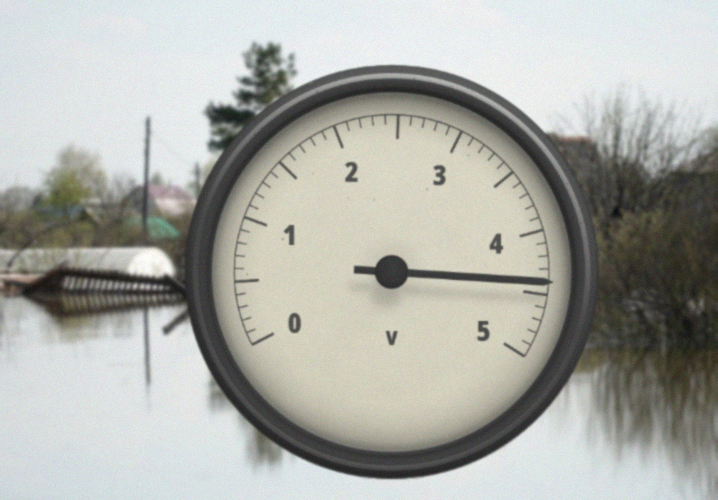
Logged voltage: 4.4 V
